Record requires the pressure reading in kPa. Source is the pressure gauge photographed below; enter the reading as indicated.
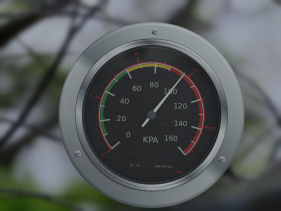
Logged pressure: 100 kPa
